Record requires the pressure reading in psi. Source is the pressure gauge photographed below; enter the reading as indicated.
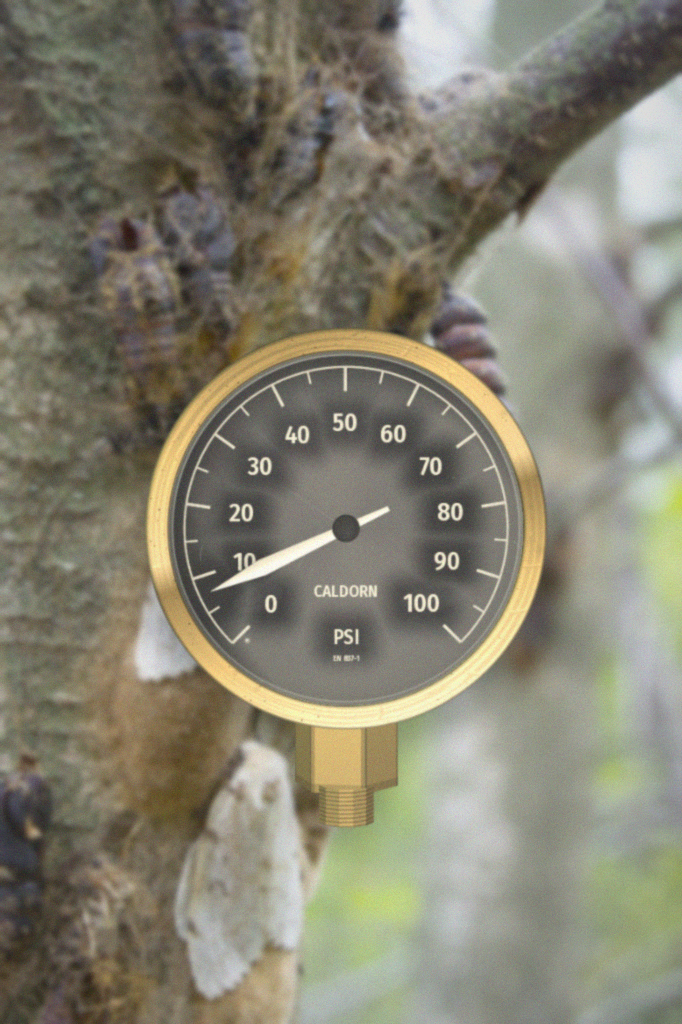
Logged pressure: 7.5 psi
